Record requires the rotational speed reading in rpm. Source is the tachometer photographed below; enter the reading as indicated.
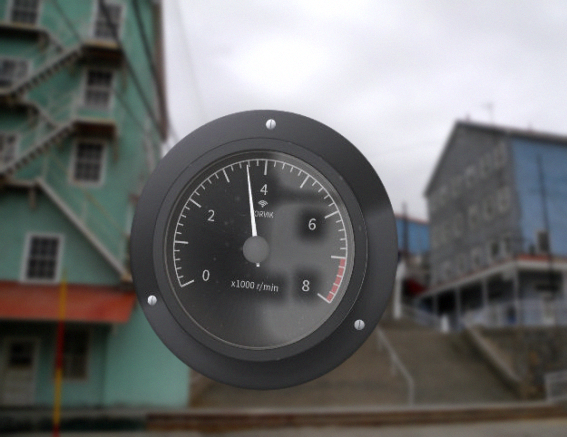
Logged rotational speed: 3600 rpm
